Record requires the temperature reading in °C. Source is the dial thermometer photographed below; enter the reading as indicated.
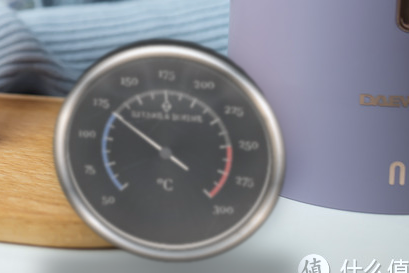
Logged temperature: 125 °C
